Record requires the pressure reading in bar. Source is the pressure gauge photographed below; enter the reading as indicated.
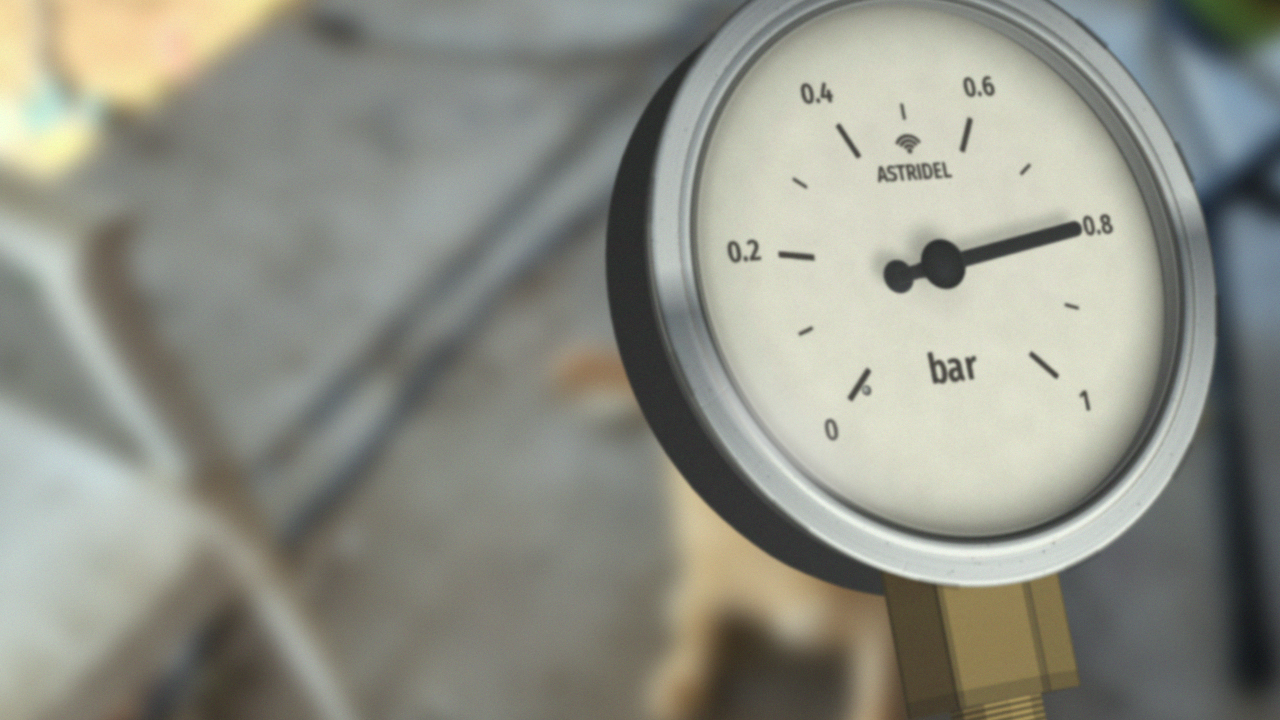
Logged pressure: 0.8 bar
